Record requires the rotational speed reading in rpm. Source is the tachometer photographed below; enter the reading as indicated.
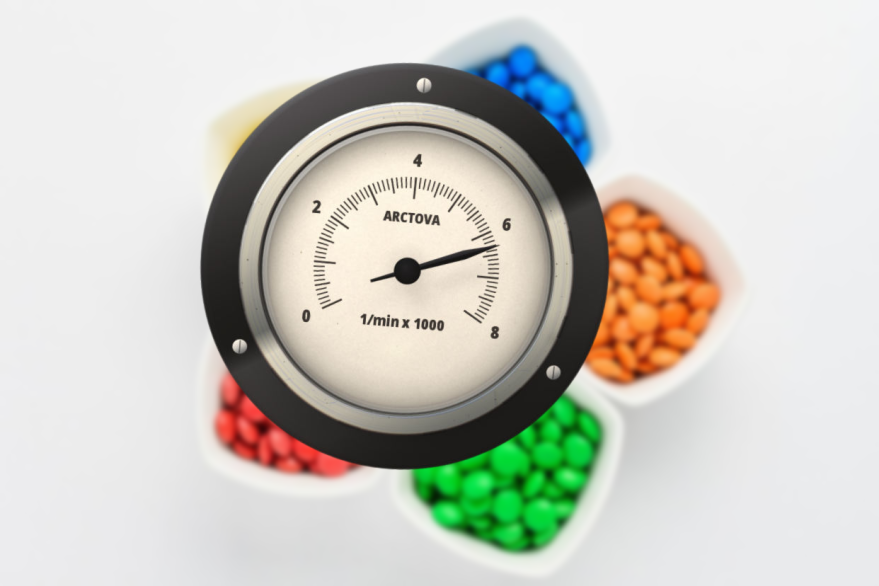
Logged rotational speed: 6300 rpm
